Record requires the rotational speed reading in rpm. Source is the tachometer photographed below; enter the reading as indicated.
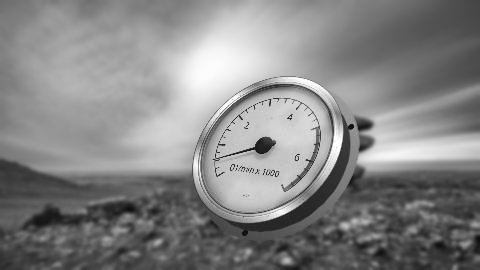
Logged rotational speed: 500 rpm
